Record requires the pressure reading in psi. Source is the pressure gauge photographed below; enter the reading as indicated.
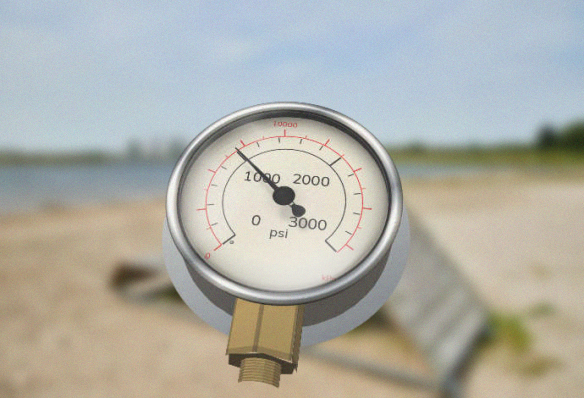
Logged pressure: 1000 psi
